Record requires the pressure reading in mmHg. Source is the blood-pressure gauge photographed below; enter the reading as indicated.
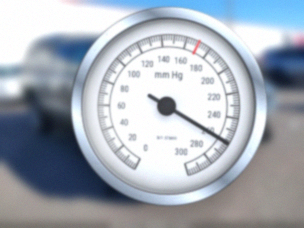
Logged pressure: 260 mmHg
